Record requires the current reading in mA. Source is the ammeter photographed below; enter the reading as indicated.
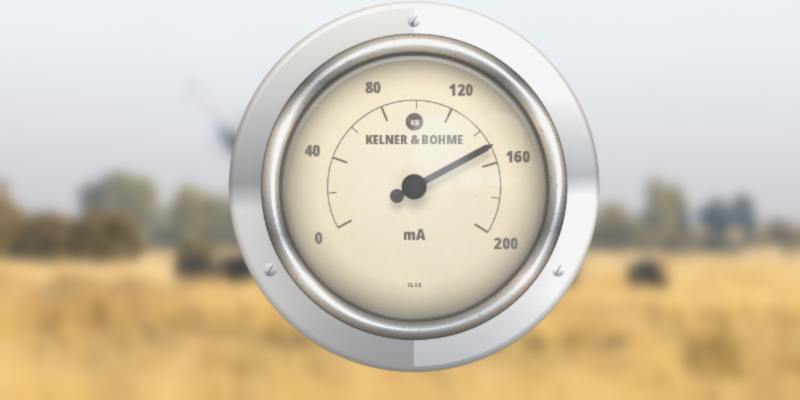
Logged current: 150 mA
